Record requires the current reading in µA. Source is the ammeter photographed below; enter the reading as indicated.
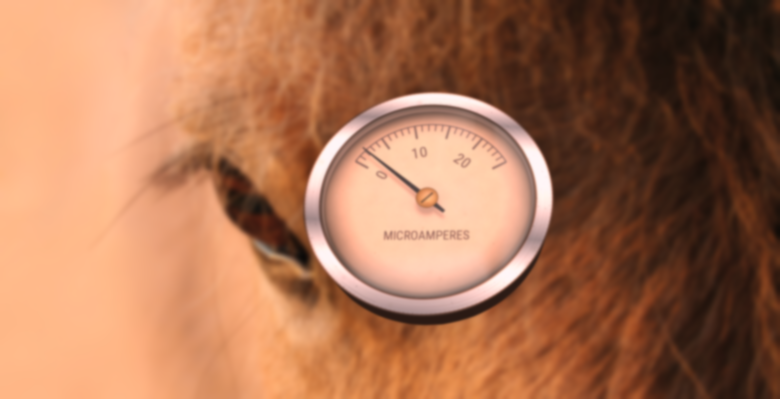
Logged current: 2 µA
